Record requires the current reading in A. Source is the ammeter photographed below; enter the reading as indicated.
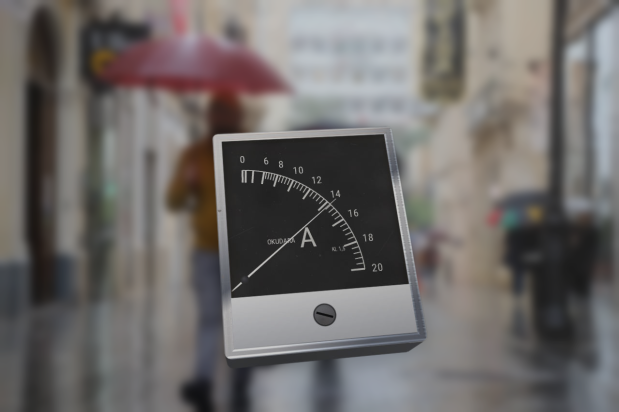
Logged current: 14.4 A
